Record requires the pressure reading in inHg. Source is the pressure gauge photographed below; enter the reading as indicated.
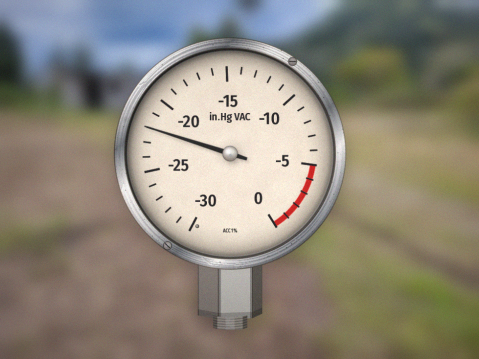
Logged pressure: -22 inHg
